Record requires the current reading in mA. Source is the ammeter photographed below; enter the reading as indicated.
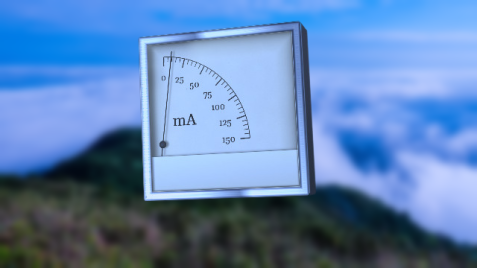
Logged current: 10 mA
